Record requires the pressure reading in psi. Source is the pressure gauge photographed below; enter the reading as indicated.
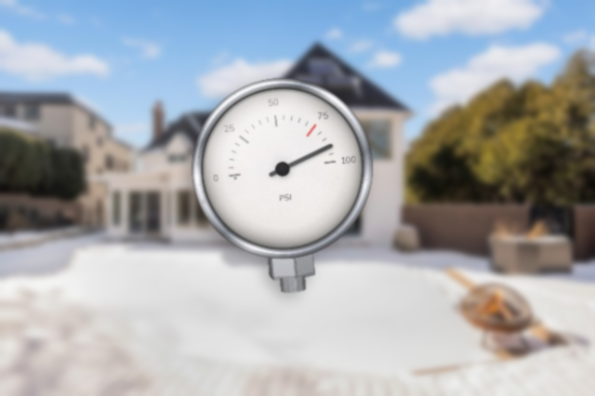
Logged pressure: 90 psi
